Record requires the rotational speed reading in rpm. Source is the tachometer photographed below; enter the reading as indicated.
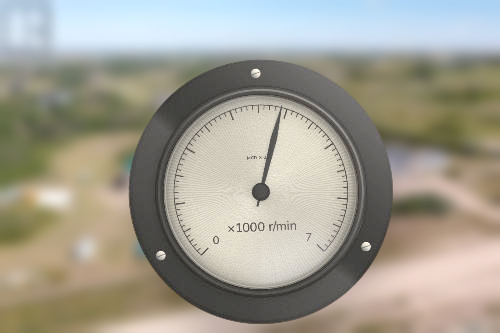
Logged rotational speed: 3900 rpm
